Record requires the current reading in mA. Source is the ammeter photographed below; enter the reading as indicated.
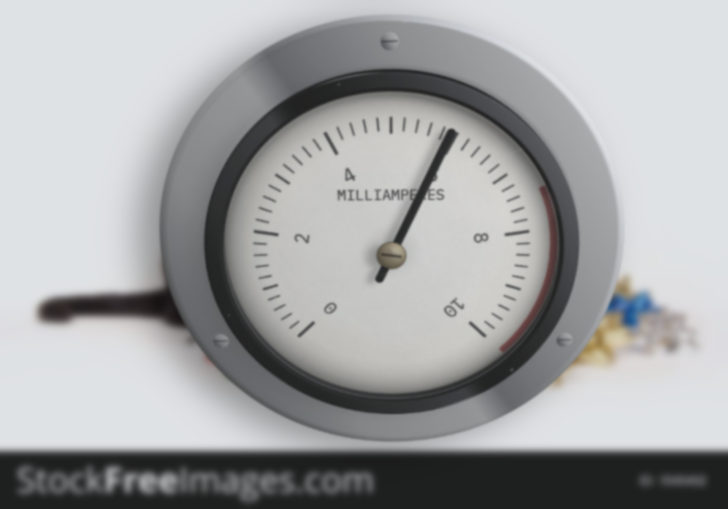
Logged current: 5.9 mA
